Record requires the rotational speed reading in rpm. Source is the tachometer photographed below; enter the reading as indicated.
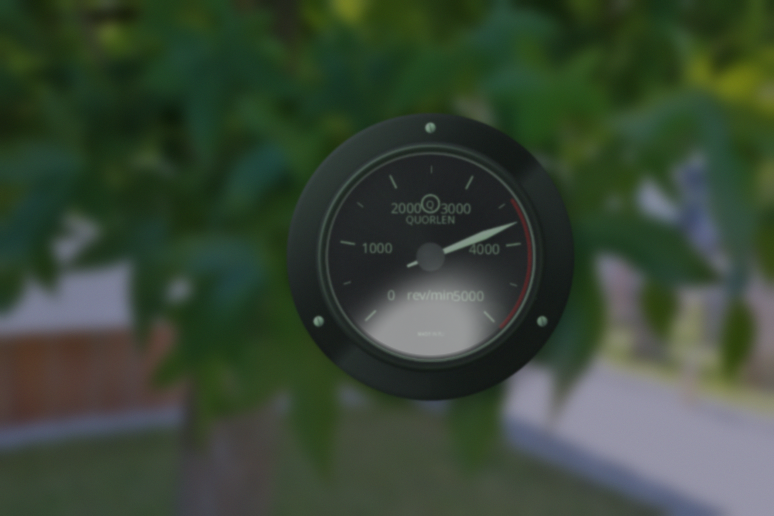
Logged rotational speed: 3750 rpm
